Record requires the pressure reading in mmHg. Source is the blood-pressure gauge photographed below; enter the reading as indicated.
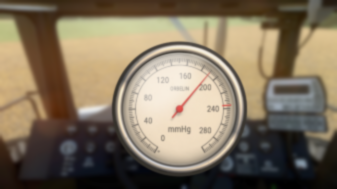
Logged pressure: 190 mmHg
